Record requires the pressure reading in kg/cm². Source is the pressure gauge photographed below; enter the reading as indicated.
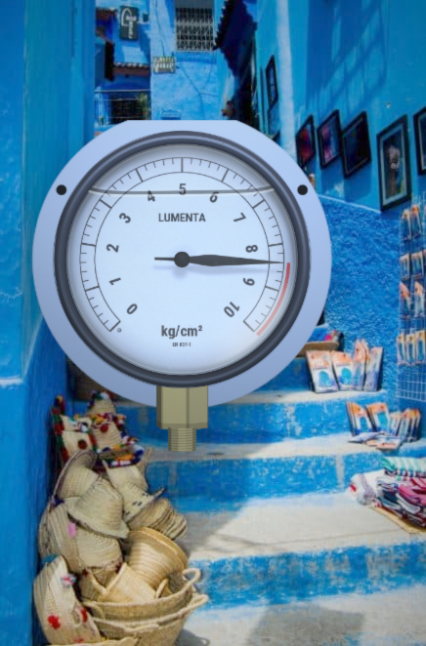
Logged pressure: 8.4 kg/cm²
